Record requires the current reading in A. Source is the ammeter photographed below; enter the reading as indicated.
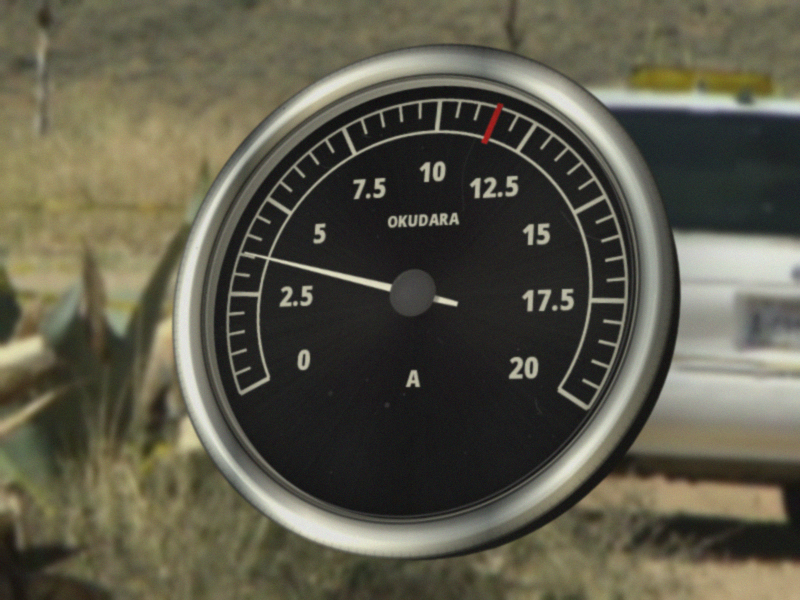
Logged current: 3.5 A
